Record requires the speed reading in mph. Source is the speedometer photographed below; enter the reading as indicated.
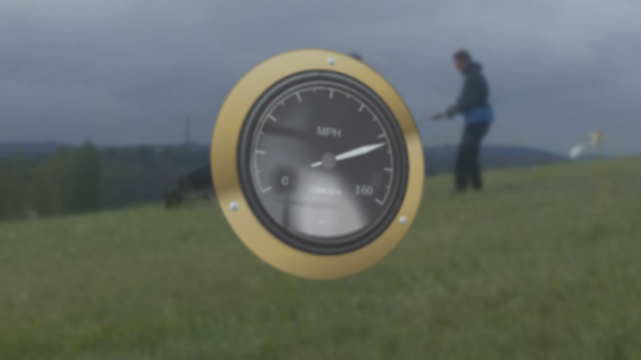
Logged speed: 125 mph
